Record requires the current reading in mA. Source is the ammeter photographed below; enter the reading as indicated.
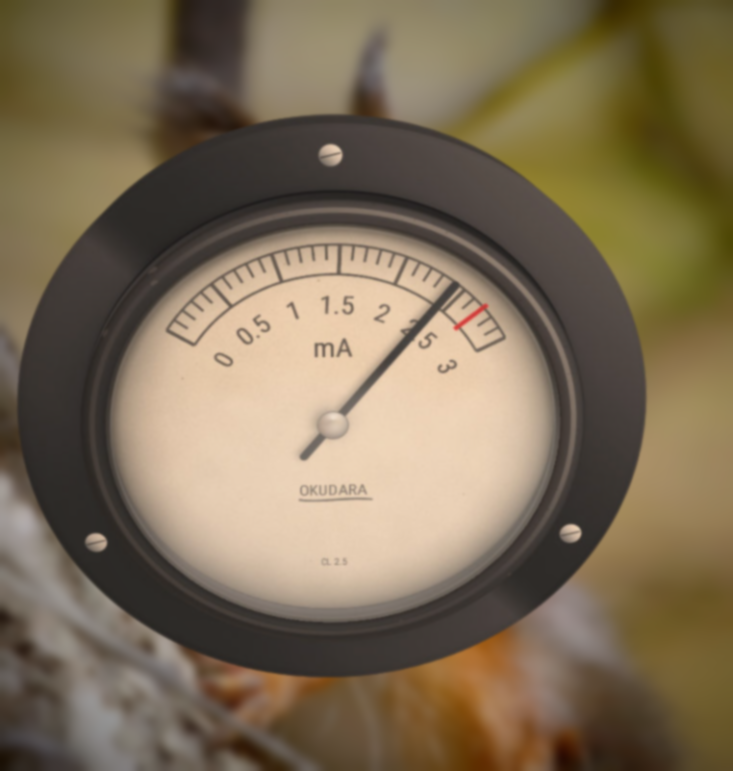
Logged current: 2.4 mA
